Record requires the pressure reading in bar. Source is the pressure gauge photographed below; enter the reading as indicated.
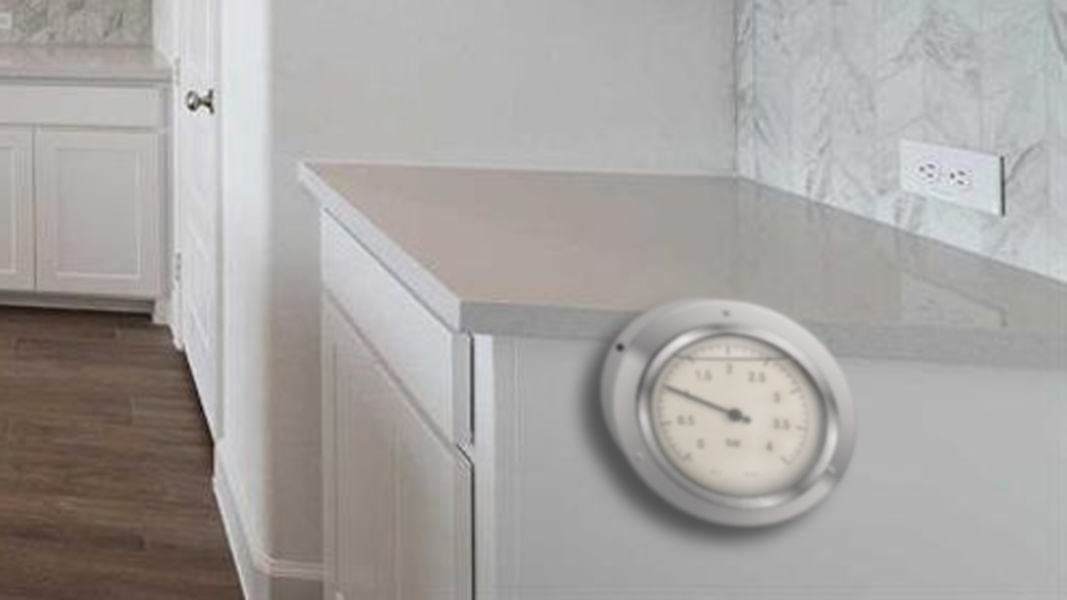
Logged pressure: 1 bar
